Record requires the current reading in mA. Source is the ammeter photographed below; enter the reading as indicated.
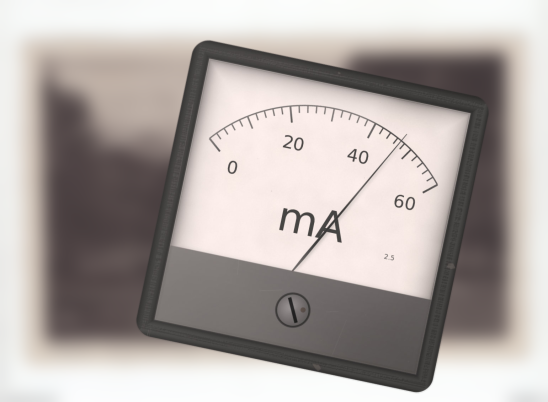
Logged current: 47 mA
